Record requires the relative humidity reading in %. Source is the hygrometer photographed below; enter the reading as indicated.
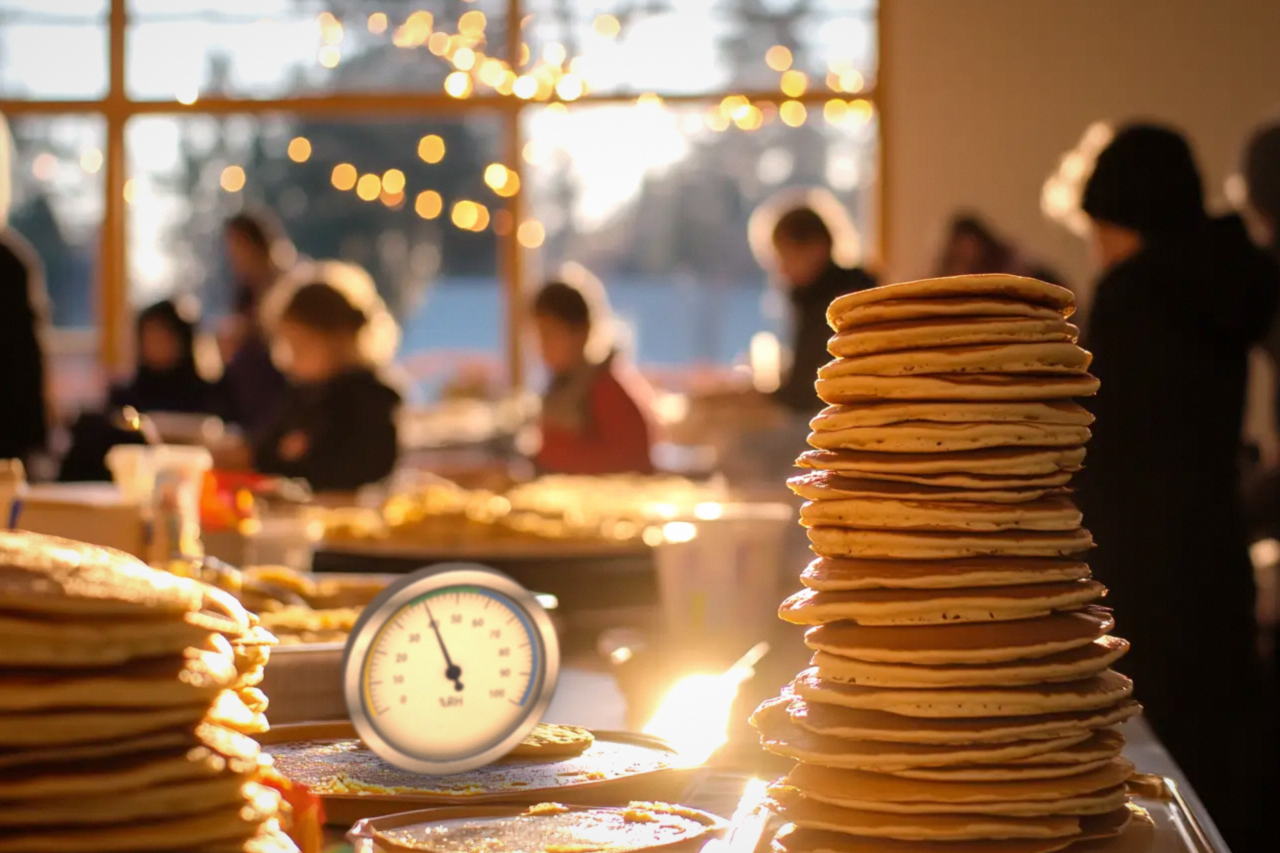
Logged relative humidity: 40 %
